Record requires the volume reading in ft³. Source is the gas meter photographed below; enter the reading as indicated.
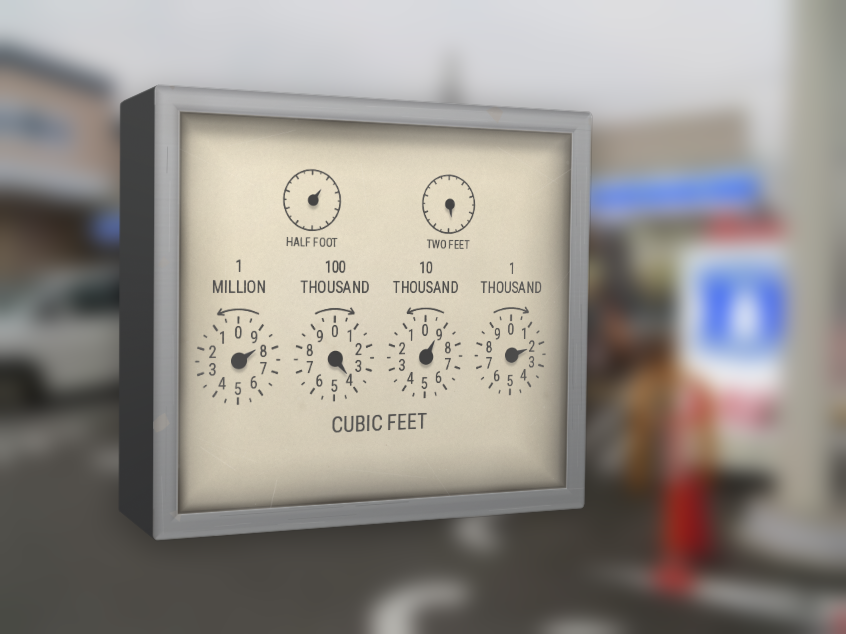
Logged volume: 839200 ft³
